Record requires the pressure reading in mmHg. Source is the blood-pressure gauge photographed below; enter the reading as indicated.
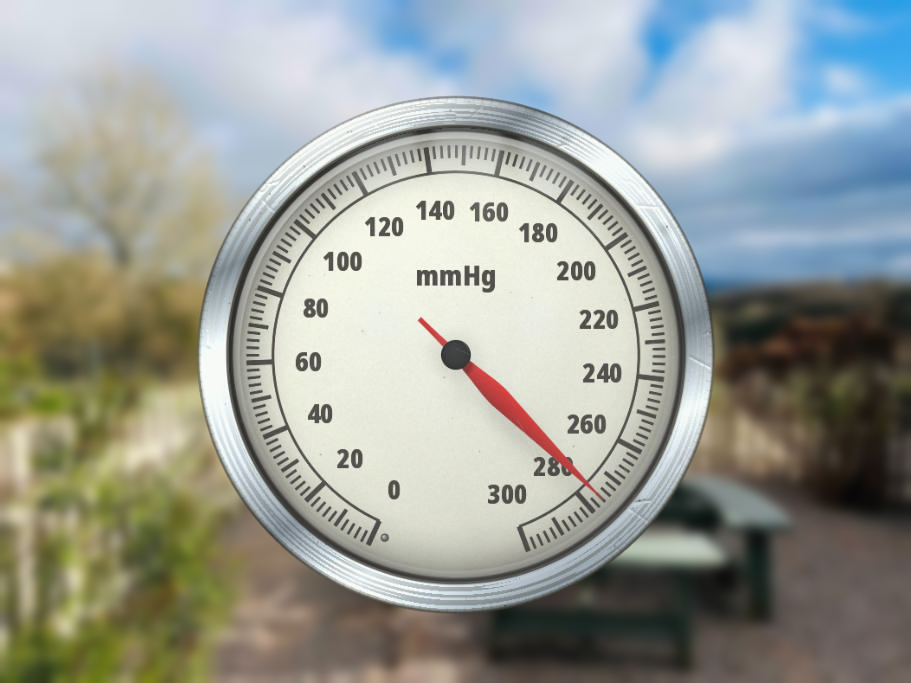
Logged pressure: 276 mmHg
